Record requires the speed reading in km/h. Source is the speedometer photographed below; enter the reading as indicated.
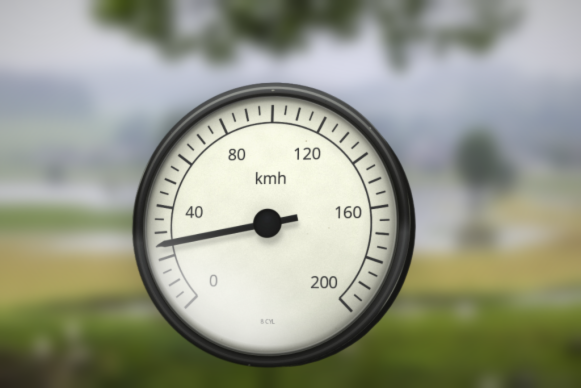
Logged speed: 25 km/h
